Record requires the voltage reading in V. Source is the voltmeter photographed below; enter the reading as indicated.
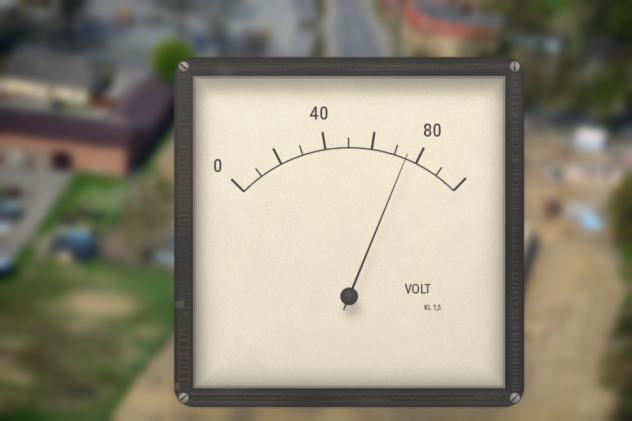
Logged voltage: 75 V
